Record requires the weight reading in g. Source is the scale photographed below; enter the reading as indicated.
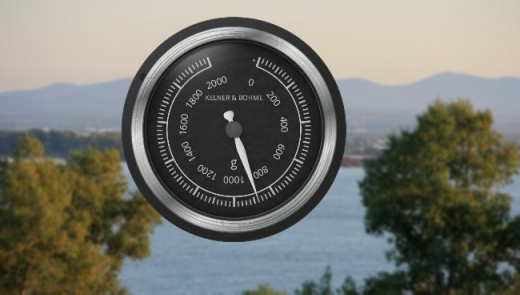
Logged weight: 880 g
